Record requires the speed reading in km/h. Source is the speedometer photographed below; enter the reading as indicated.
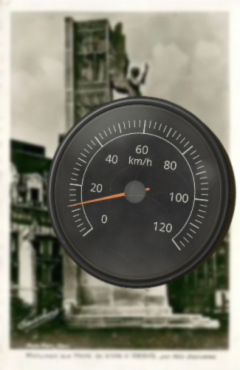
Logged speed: 12 km/h
